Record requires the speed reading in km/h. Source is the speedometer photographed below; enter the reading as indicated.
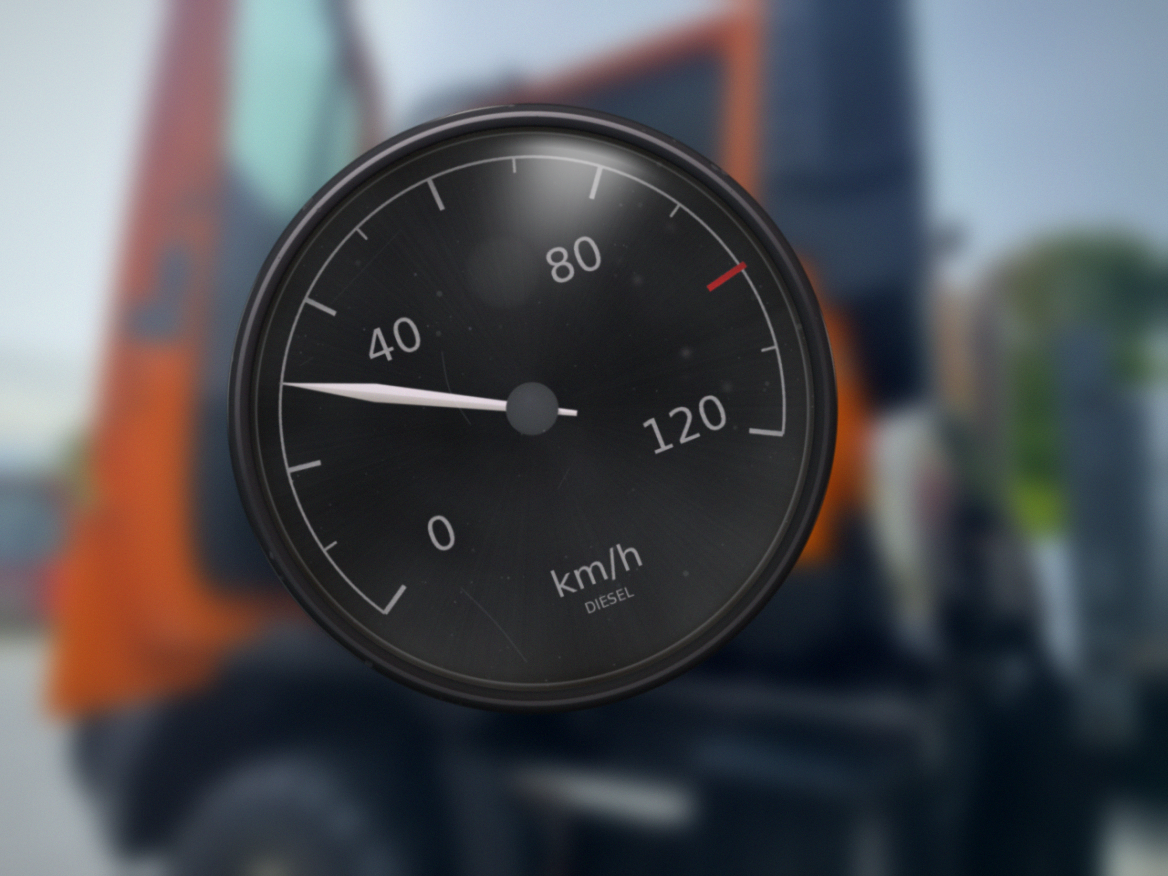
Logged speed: 30 km/h
